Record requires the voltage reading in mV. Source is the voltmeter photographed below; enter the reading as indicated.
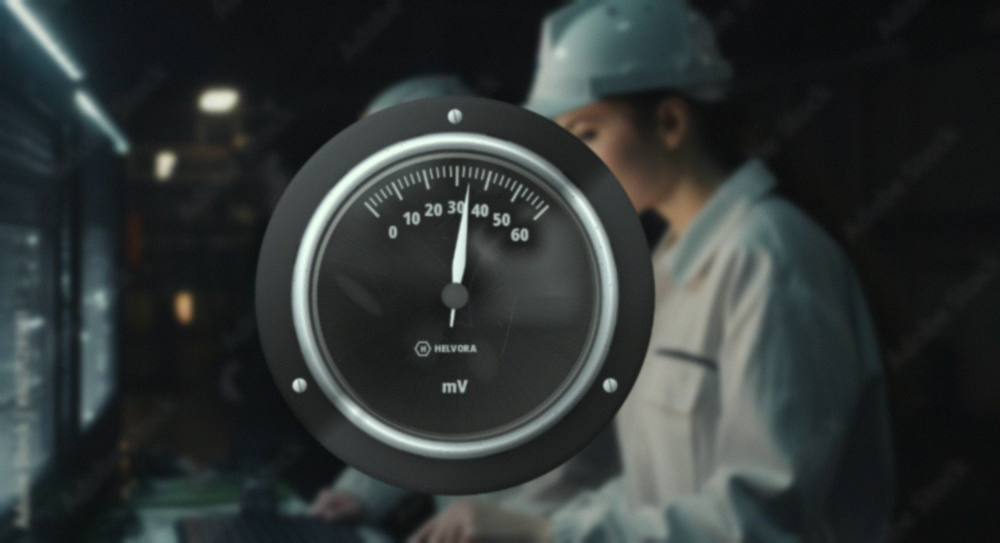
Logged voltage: 34 mV
